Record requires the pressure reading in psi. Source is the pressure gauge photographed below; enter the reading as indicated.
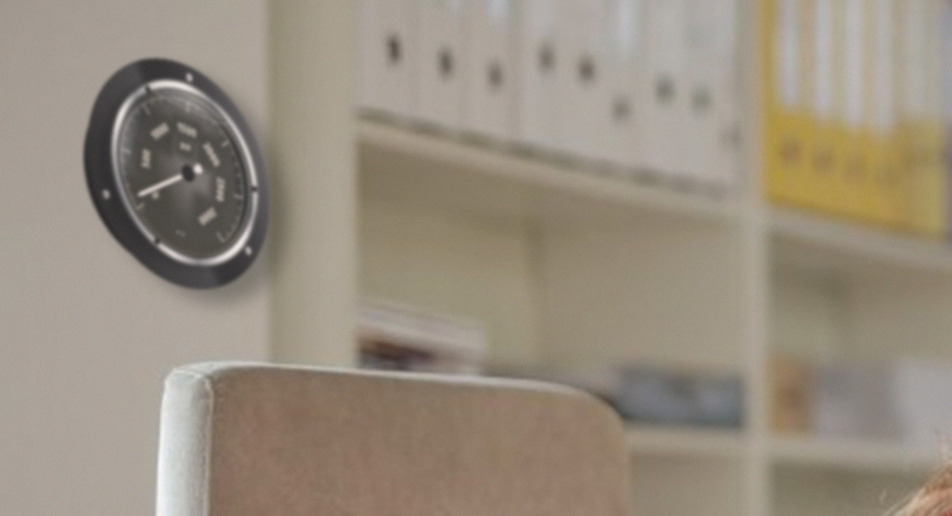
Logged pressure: 100 psi
